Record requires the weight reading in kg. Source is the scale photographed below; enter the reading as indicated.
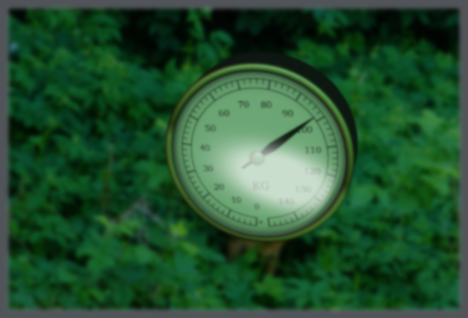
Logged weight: 98 kg
